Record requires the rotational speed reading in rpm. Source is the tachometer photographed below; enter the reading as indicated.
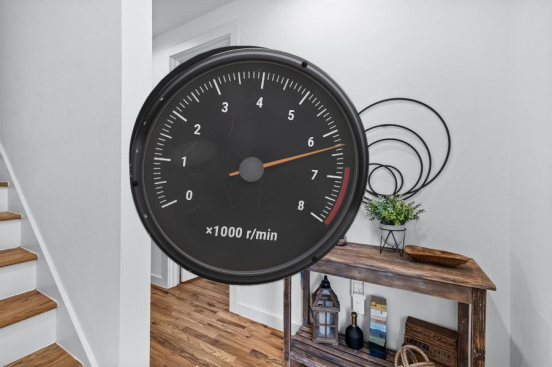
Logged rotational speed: 6300 rpm
